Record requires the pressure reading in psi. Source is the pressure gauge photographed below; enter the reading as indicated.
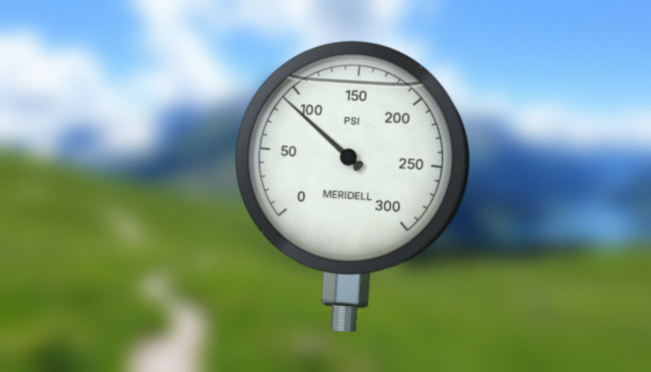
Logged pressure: 90 psi
